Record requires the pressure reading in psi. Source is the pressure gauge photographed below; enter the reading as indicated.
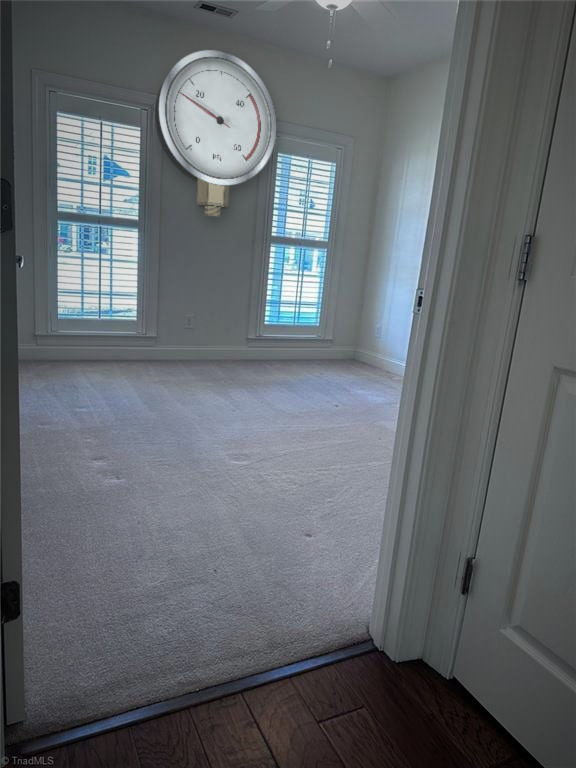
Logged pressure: 15 psi
